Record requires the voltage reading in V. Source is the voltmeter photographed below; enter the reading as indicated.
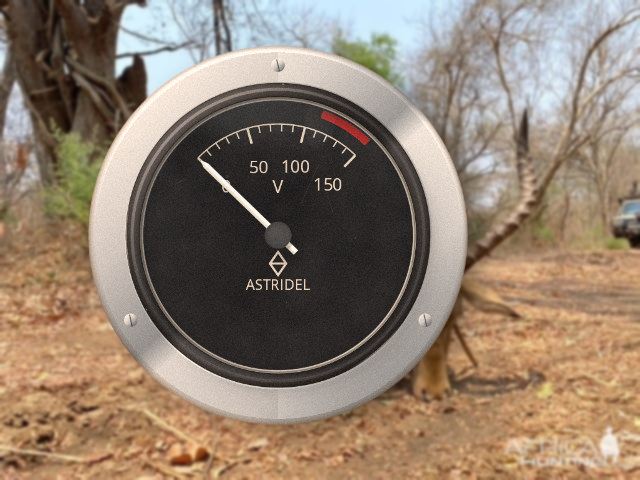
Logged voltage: 0 V
